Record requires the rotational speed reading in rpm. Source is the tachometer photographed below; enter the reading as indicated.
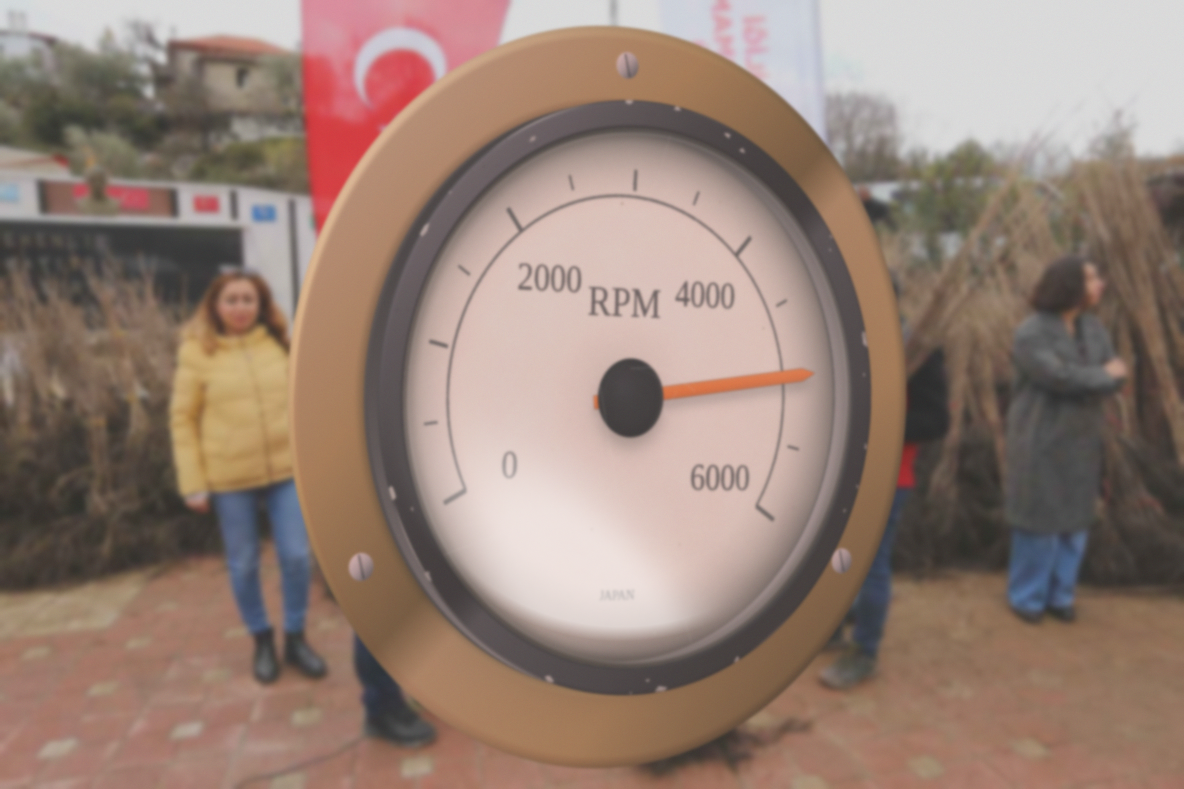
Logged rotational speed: 5000 rpm
